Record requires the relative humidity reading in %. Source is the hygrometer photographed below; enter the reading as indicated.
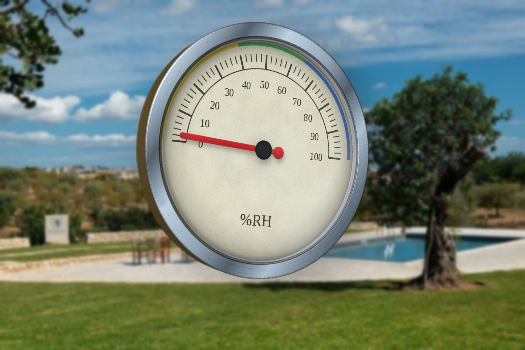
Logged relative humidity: 2 %
